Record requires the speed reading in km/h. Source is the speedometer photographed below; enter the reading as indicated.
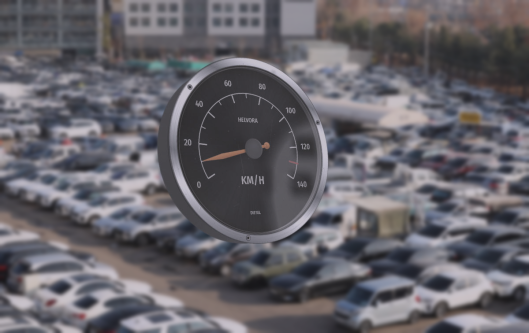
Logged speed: 10 km/h
